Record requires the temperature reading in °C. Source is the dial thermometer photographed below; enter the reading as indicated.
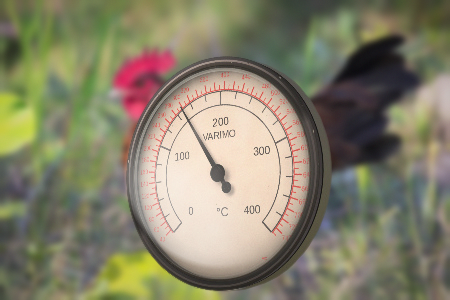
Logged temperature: 150 °C
